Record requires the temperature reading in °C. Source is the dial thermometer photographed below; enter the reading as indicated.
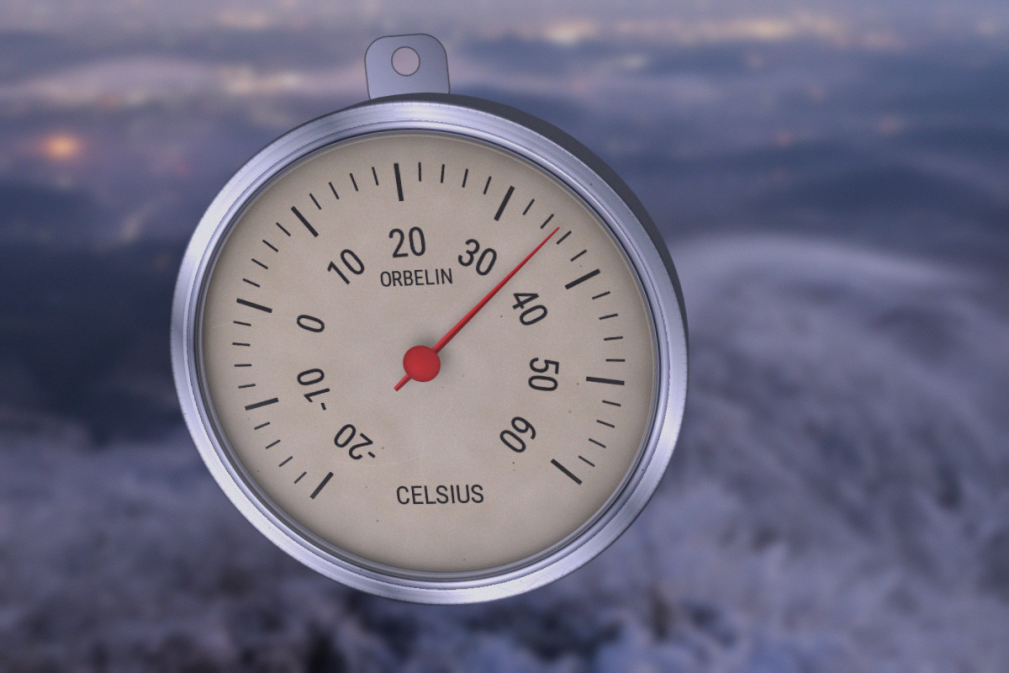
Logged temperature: 35 °C
